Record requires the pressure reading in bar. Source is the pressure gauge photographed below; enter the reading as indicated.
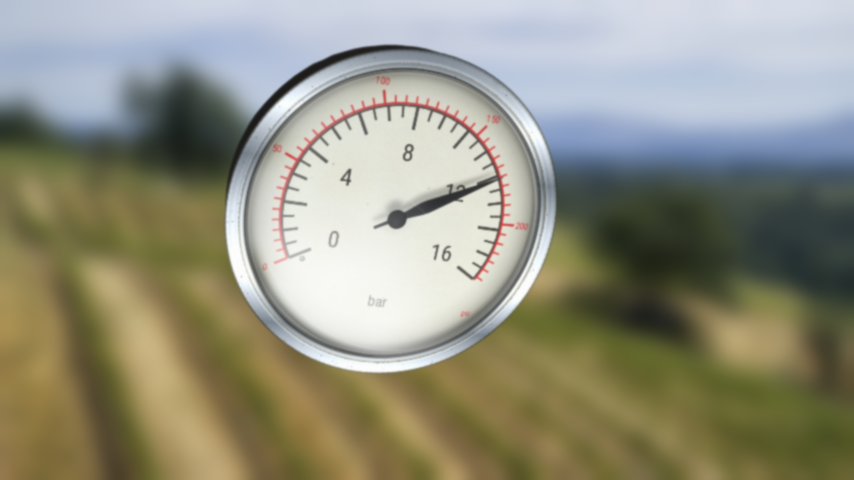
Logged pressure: 12 bar
